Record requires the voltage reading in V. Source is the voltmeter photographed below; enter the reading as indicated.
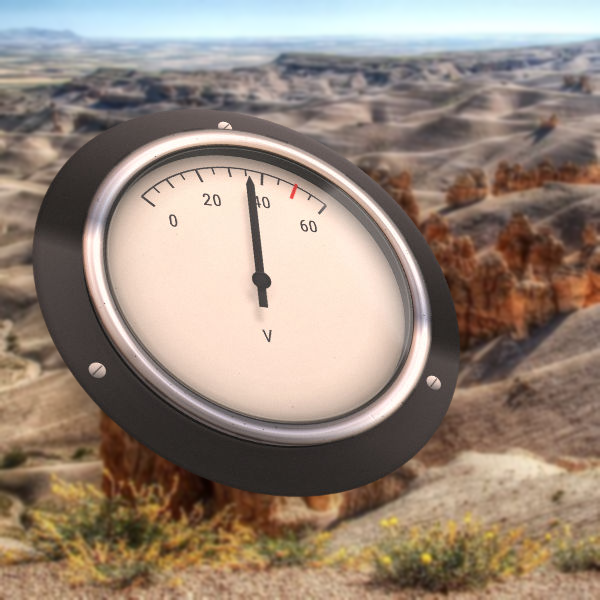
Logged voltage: 35 V
